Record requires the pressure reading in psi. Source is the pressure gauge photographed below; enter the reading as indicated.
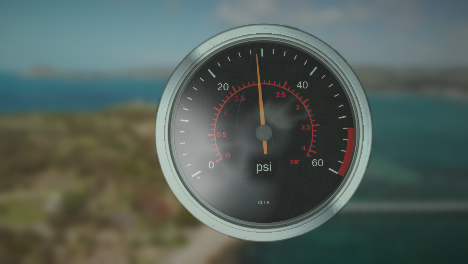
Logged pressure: 29 psi
